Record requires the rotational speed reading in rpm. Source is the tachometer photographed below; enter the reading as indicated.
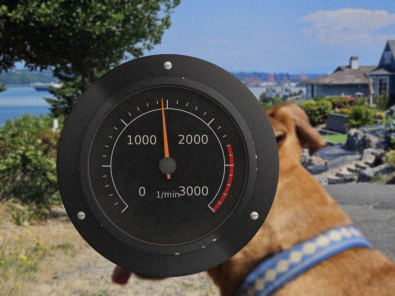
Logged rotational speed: 1450 rpm
